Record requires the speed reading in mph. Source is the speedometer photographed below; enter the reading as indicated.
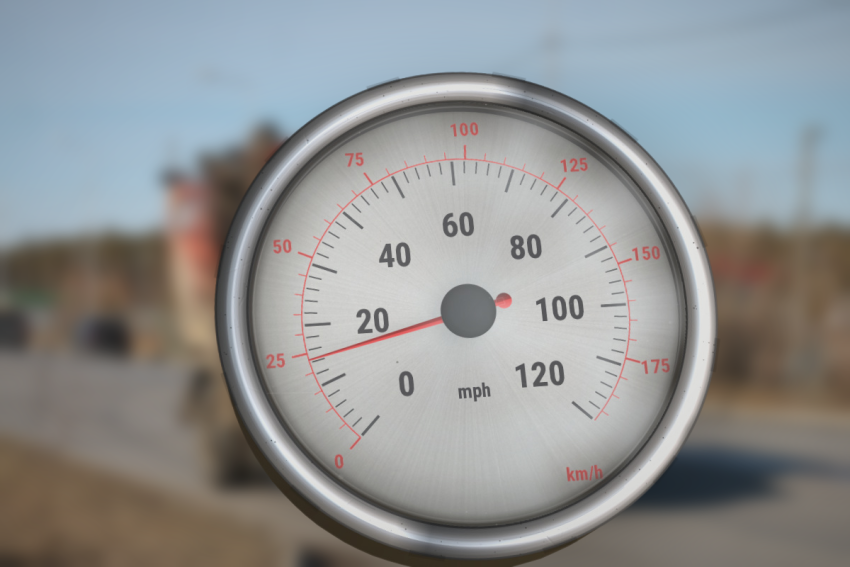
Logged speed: 14 mph
